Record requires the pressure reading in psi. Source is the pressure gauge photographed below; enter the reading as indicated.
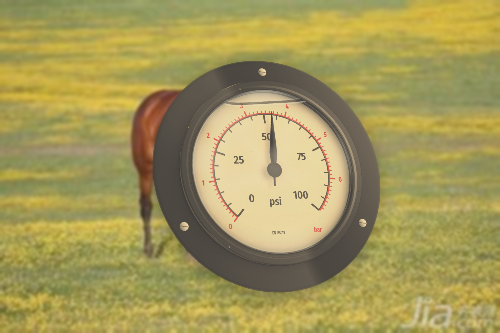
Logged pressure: 52.5 psi
